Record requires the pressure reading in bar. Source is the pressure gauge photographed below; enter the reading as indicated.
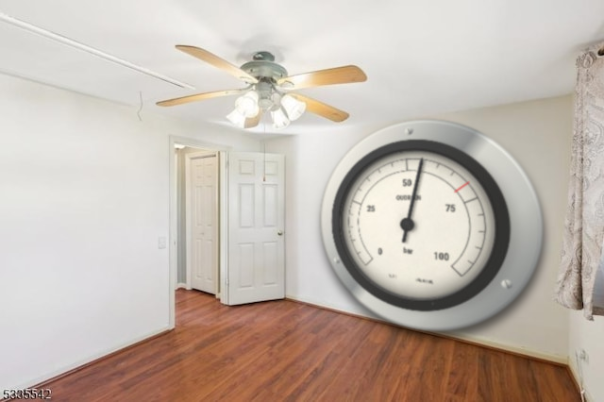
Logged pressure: 55 bar
